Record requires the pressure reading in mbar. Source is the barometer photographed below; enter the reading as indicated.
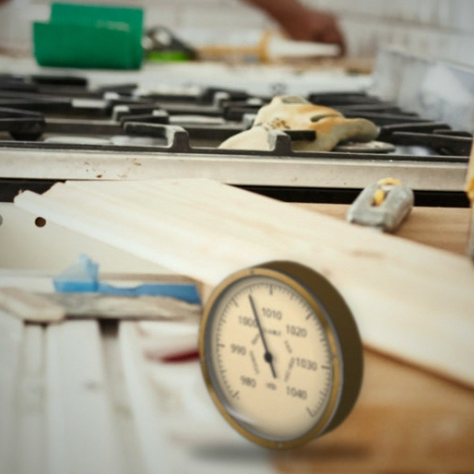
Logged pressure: 1005 mbar
